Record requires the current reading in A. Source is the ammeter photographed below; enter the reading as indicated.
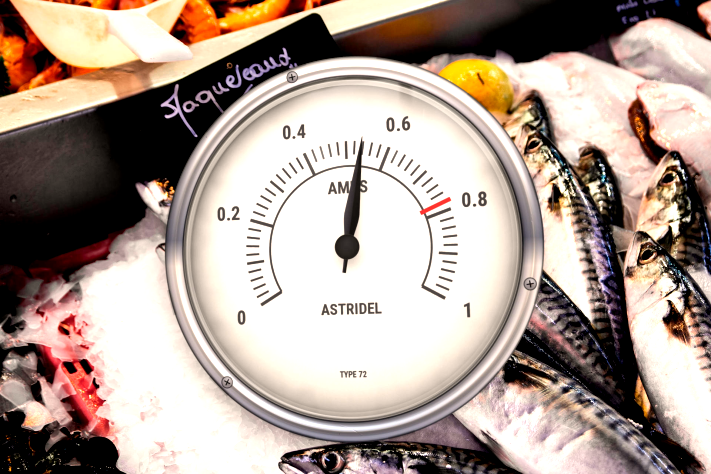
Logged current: 0.54 A
